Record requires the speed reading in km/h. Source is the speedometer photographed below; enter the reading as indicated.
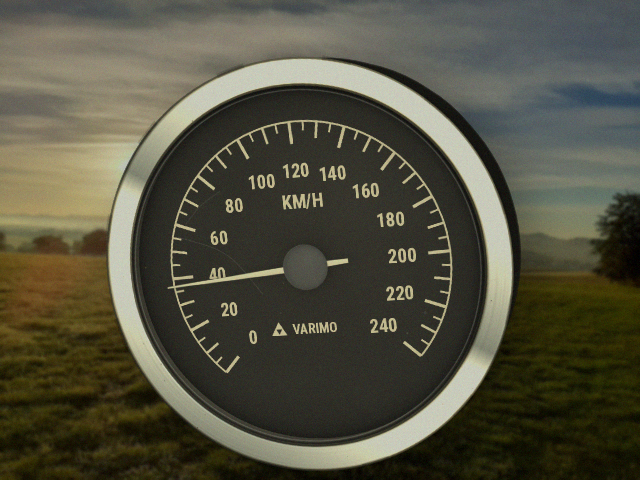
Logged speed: 37.5 km/h
